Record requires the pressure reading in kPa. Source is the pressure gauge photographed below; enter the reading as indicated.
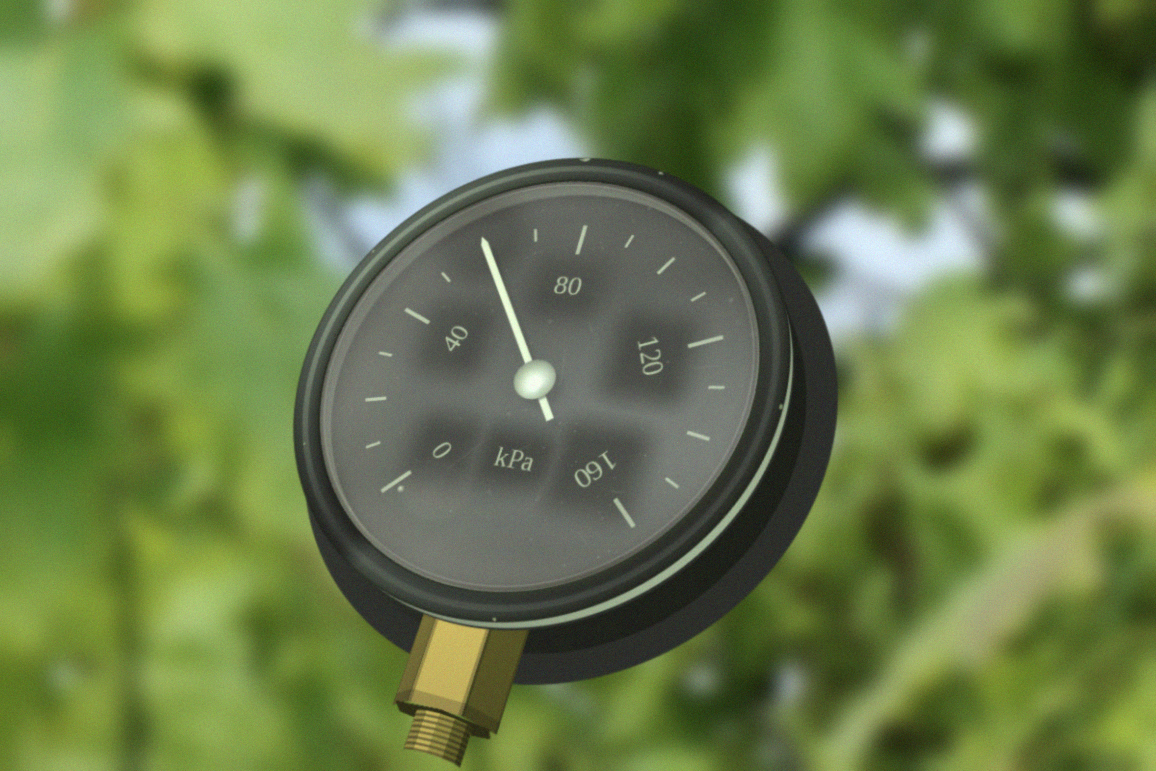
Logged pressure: 60 kPa
